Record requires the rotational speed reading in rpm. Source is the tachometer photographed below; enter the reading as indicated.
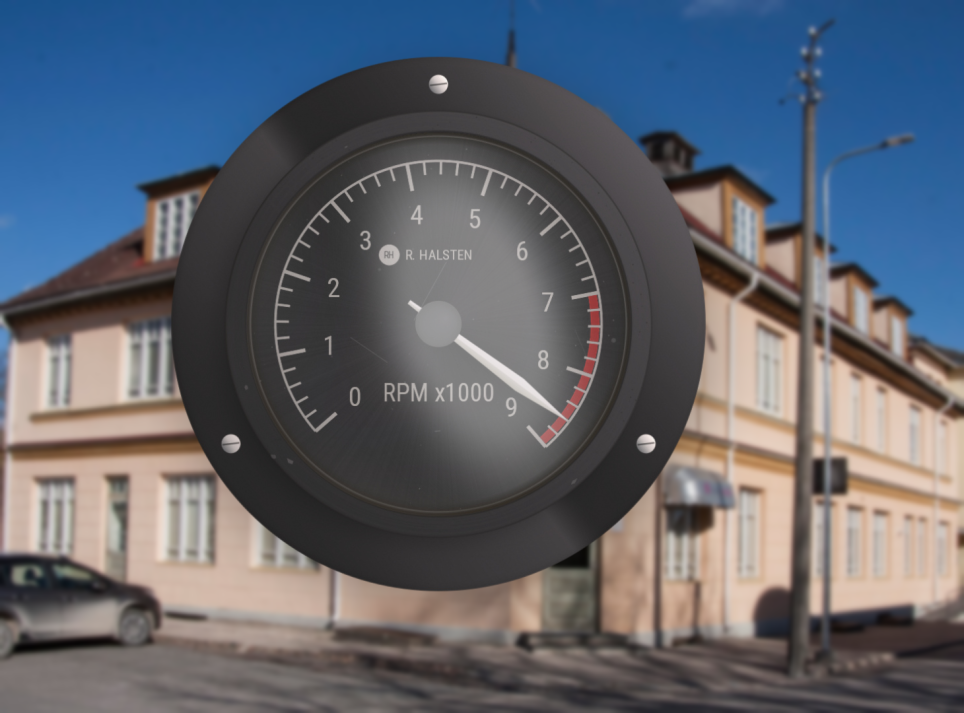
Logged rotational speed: 8600 rpm
